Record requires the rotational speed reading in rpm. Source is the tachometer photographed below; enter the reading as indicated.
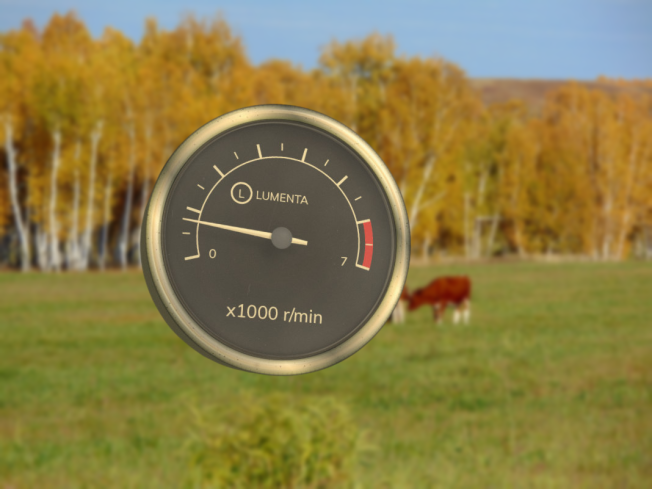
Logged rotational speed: 750 rpm
